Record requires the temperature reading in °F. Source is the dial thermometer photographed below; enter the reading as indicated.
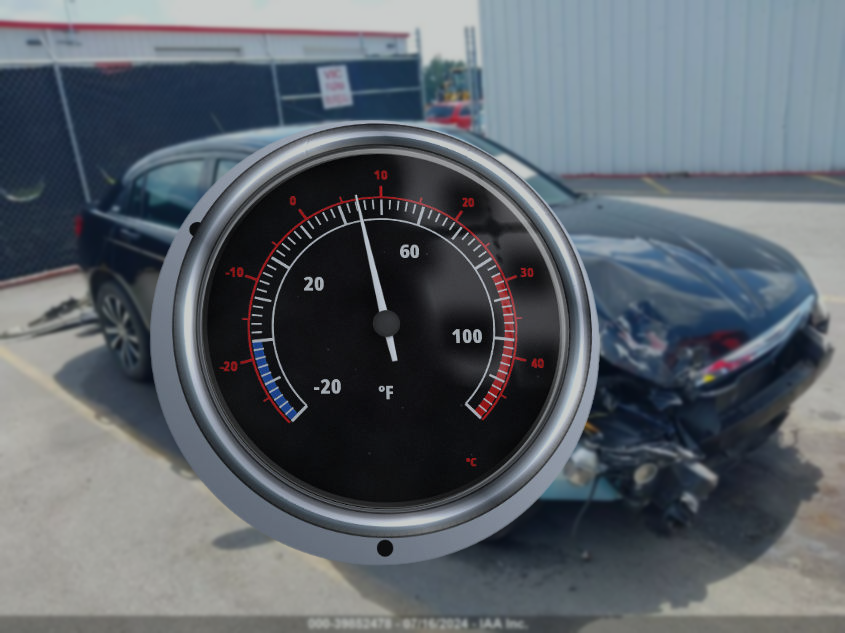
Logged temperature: 44 °F
